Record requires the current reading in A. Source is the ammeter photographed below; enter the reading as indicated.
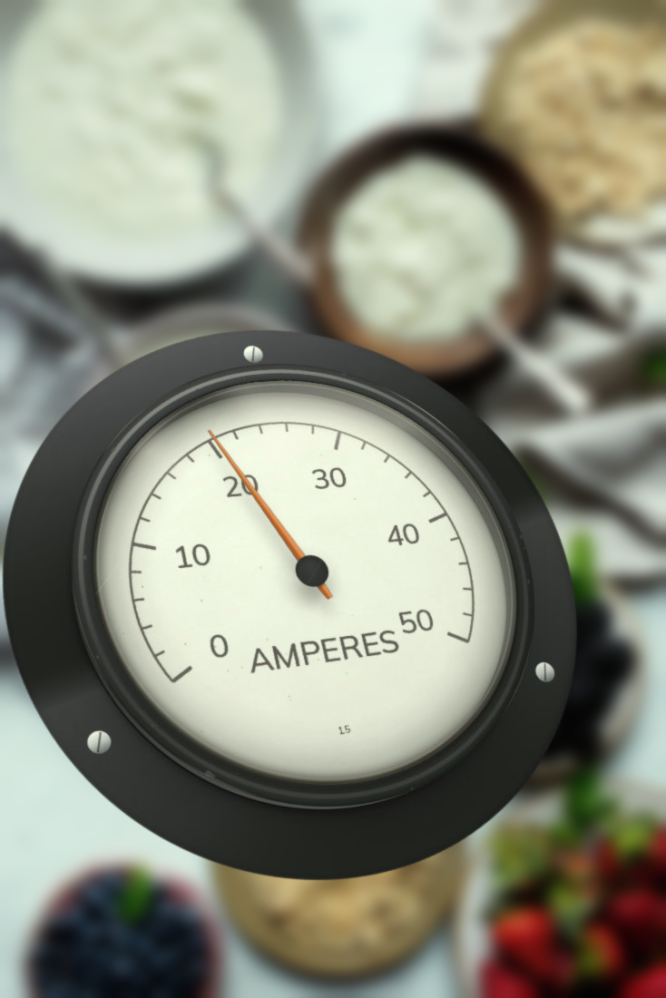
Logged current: 20 A
